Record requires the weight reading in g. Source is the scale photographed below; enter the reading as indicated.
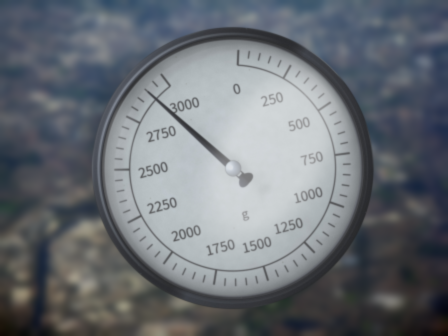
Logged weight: 2900 g
